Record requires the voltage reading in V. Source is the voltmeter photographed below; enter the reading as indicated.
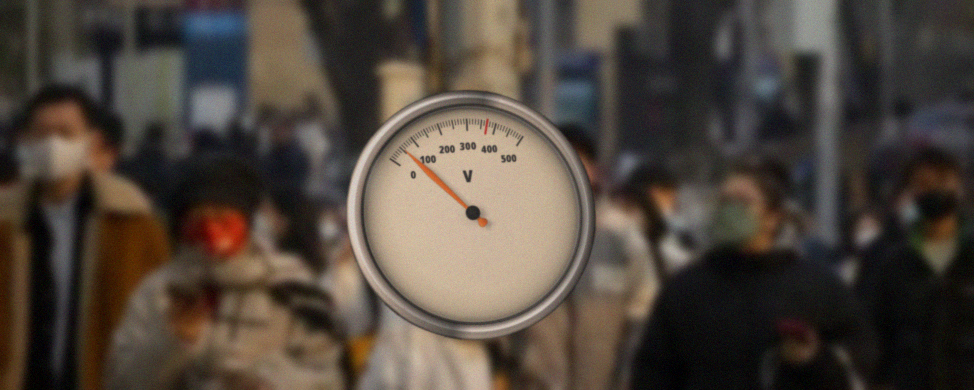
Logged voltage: 50 V
